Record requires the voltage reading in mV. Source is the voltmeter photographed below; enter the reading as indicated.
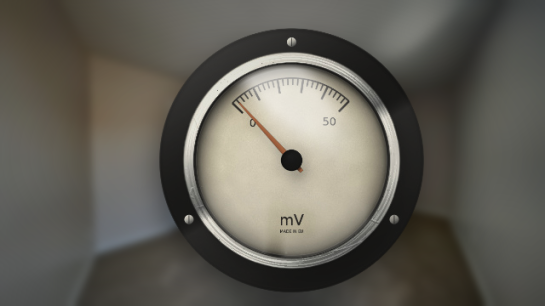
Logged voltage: 2 mV
